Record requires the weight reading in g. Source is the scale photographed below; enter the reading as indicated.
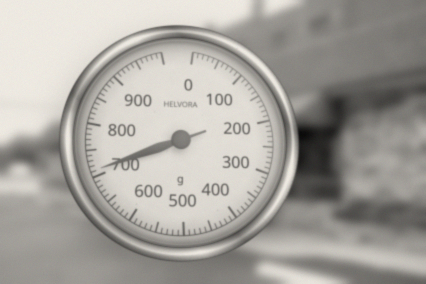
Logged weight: 710 g
